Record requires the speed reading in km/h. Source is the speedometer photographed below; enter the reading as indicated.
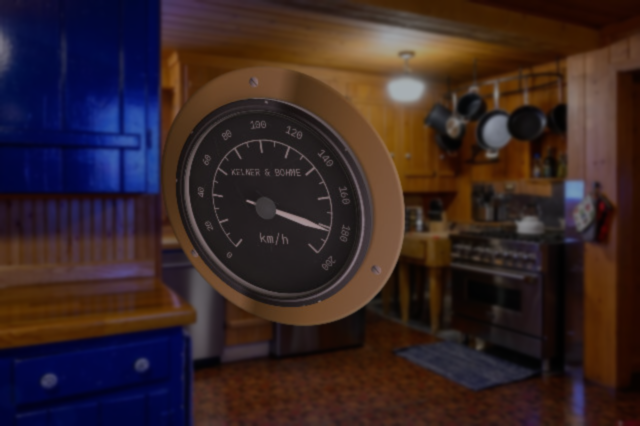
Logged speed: 180 km/h
